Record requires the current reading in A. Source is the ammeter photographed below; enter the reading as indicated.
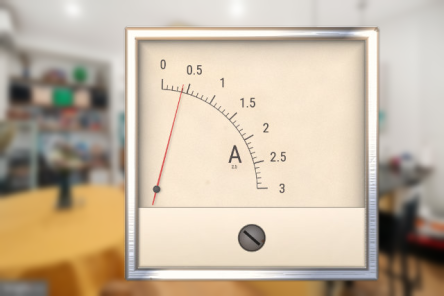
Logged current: 0.4 A
